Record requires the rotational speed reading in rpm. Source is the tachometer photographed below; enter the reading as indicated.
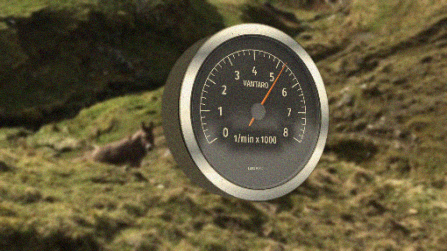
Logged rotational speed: 5200 rpm
